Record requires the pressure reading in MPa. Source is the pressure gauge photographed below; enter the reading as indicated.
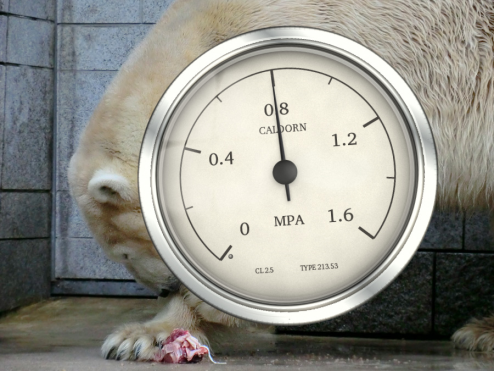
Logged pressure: 0.8 MPa
